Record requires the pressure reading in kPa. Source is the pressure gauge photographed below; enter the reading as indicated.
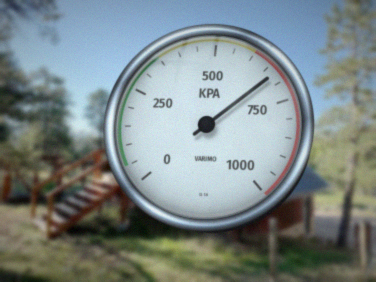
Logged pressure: 675 kPa
